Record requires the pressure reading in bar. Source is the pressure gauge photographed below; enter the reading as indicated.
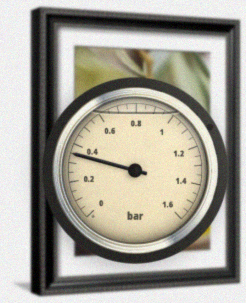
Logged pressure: 0.35 bar
